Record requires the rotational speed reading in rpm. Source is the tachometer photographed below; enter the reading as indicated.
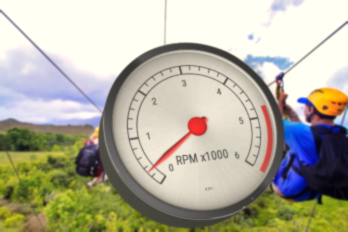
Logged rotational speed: 300 rpm
